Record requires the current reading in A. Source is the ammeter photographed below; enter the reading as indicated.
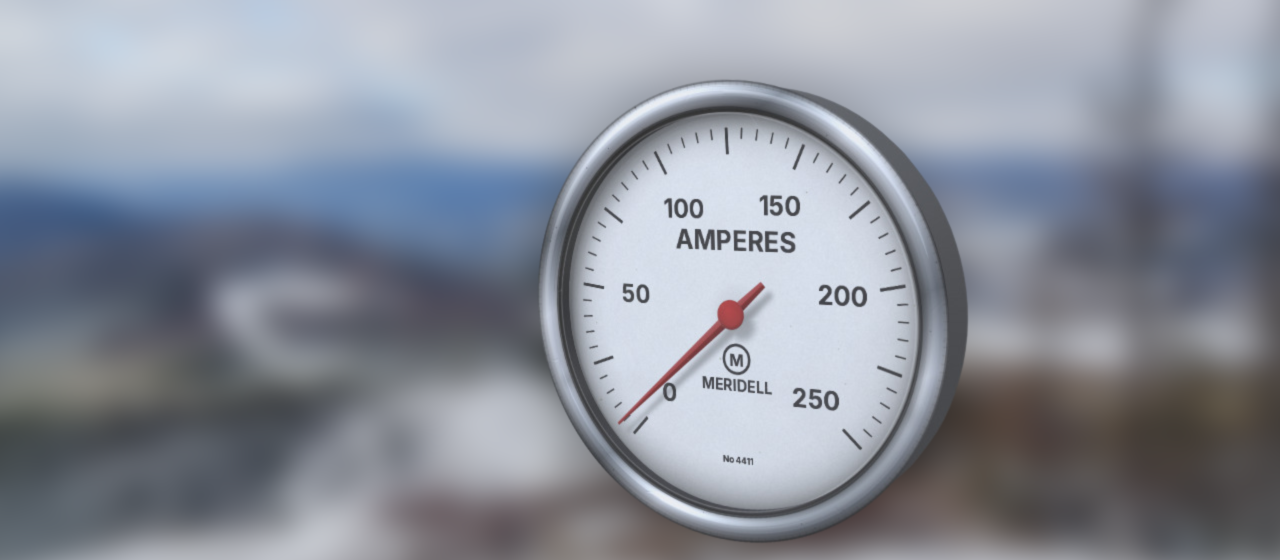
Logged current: 5 A
